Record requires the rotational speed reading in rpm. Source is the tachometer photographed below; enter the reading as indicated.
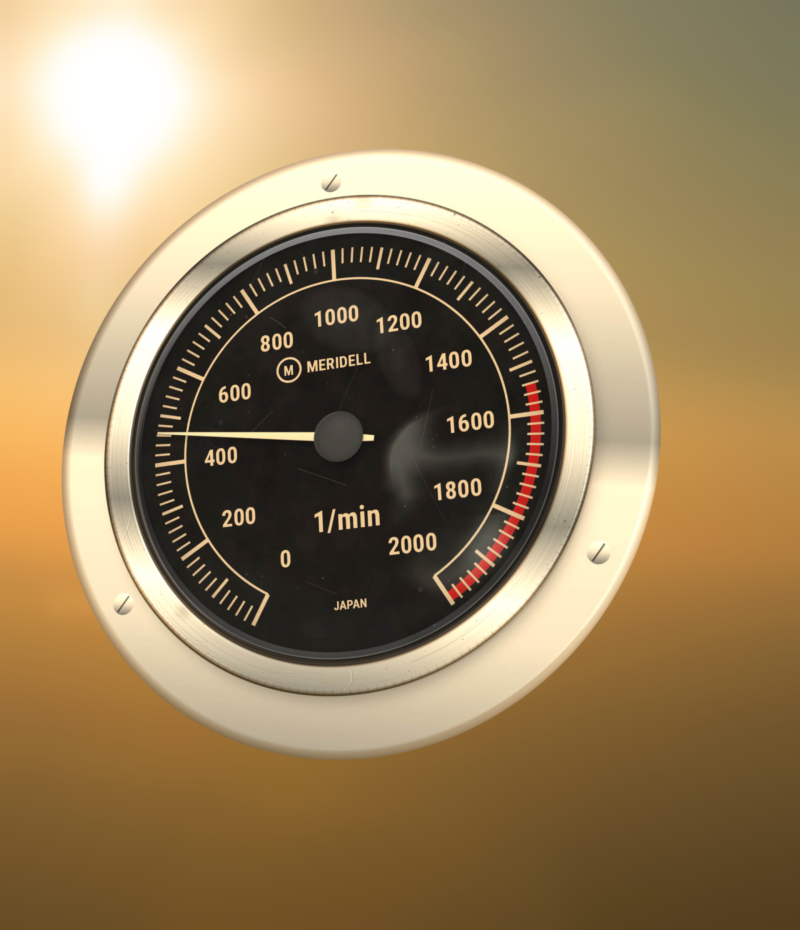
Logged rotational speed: 460 rpm
